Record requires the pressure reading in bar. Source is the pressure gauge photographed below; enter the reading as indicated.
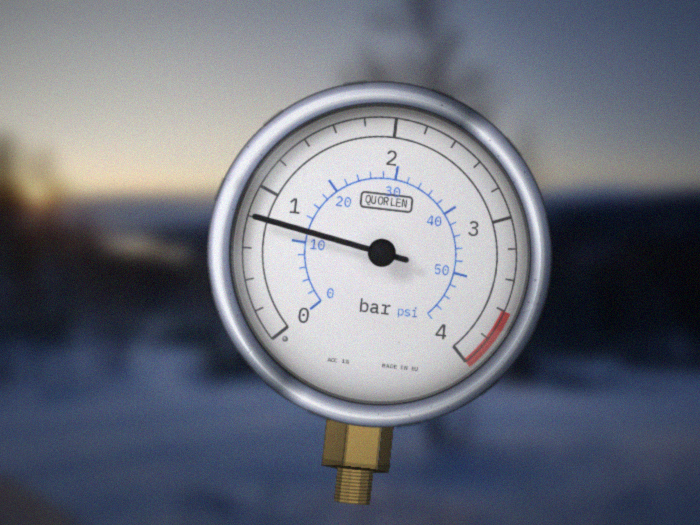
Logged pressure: 0.8 bar
